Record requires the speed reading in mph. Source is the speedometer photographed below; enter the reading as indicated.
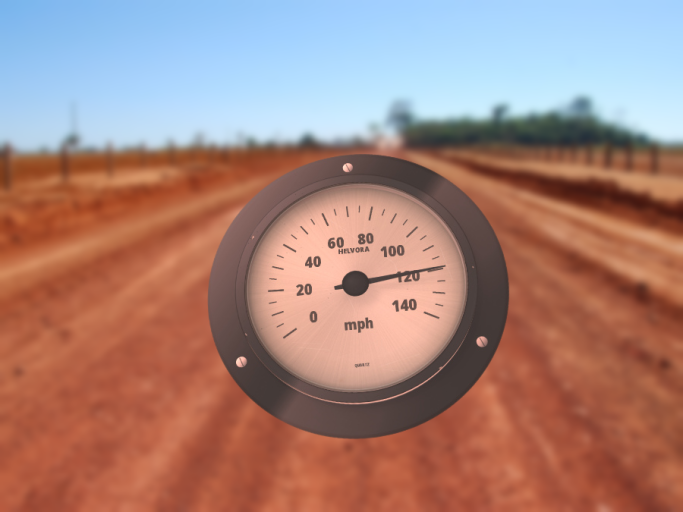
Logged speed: 120 mph
